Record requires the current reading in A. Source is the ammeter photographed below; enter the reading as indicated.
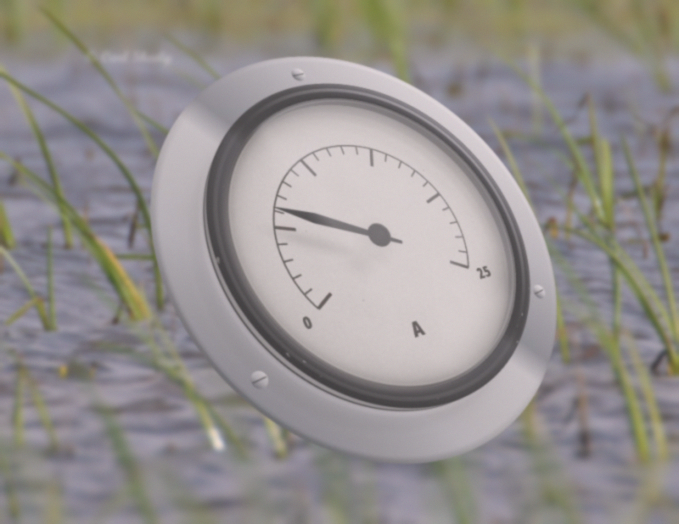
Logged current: 6 A
